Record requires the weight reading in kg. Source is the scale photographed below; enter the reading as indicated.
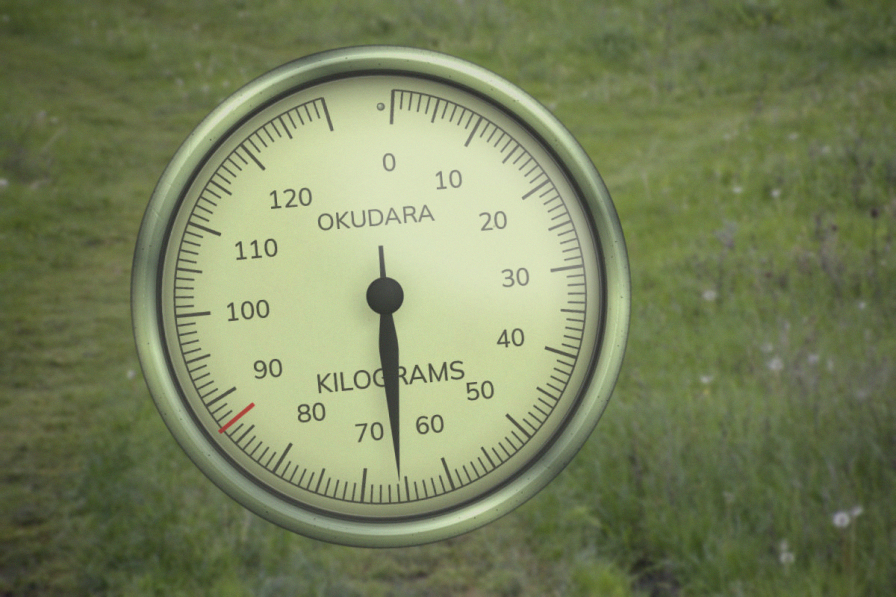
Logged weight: 66 kg
